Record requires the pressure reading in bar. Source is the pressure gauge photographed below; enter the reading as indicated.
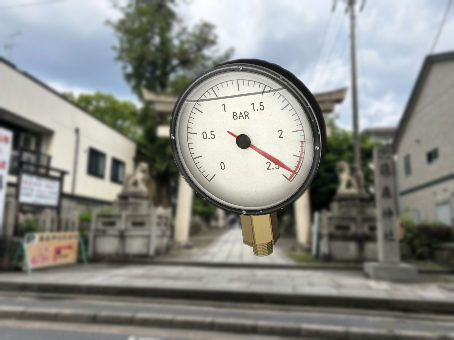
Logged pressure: 2.4 bar
